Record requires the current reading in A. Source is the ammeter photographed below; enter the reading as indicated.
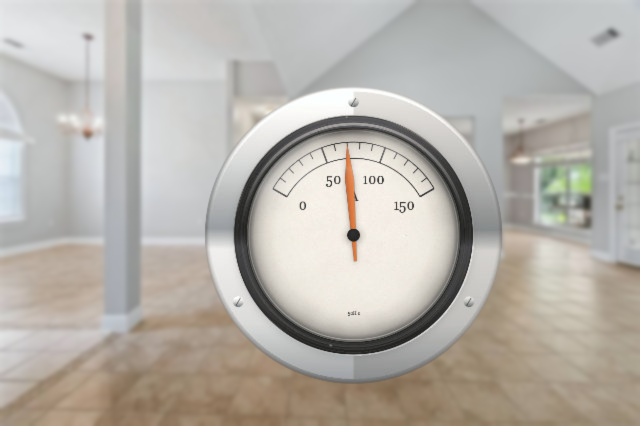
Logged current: 70 A
